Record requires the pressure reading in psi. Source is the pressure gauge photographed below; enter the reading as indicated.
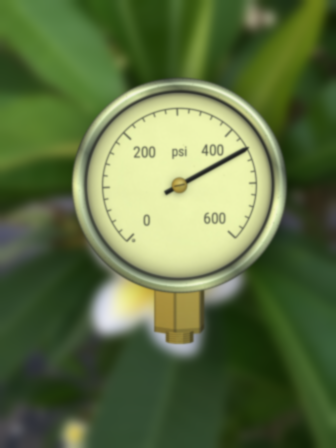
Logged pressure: 440 psi
